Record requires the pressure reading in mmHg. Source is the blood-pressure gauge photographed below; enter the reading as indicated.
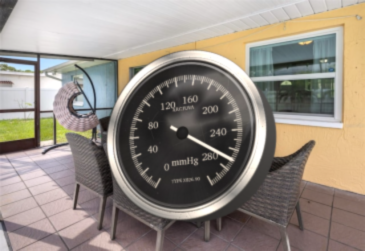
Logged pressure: 270 mmHg
